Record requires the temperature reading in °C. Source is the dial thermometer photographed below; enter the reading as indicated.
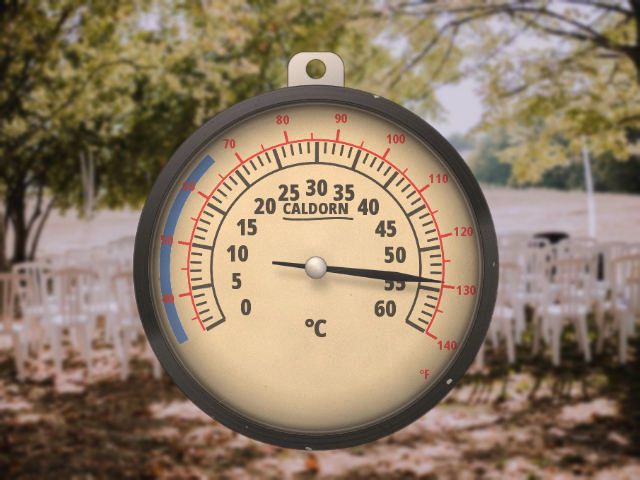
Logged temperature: 54 °C
